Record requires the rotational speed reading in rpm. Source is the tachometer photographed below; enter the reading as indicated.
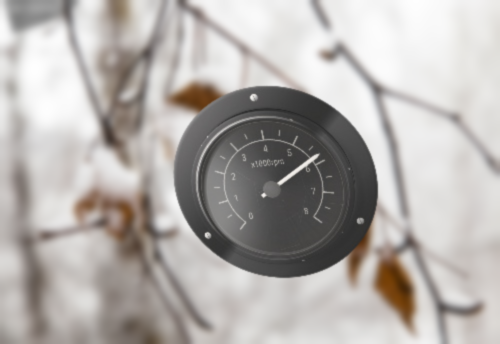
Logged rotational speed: 5750 rpm
